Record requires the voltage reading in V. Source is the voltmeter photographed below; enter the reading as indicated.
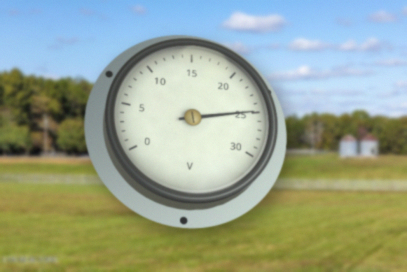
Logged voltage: 25 V
